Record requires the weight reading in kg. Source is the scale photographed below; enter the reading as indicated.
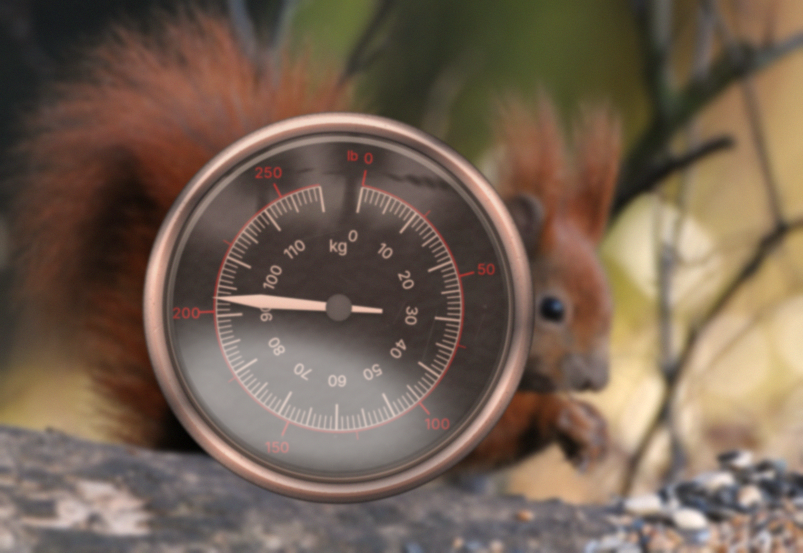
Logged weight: 93 kg
